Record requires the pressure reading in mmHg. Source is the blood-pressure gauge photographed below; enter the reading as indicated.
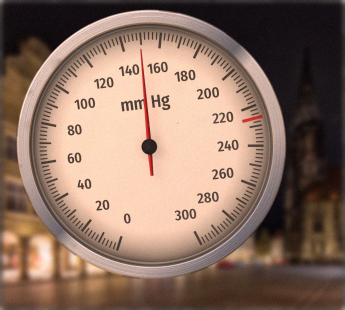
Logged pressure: 150 mmHg
